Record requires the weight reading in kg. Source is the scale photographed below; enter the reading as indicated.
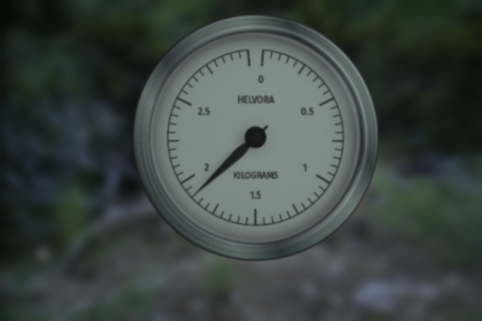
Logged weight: 1.9 kg
